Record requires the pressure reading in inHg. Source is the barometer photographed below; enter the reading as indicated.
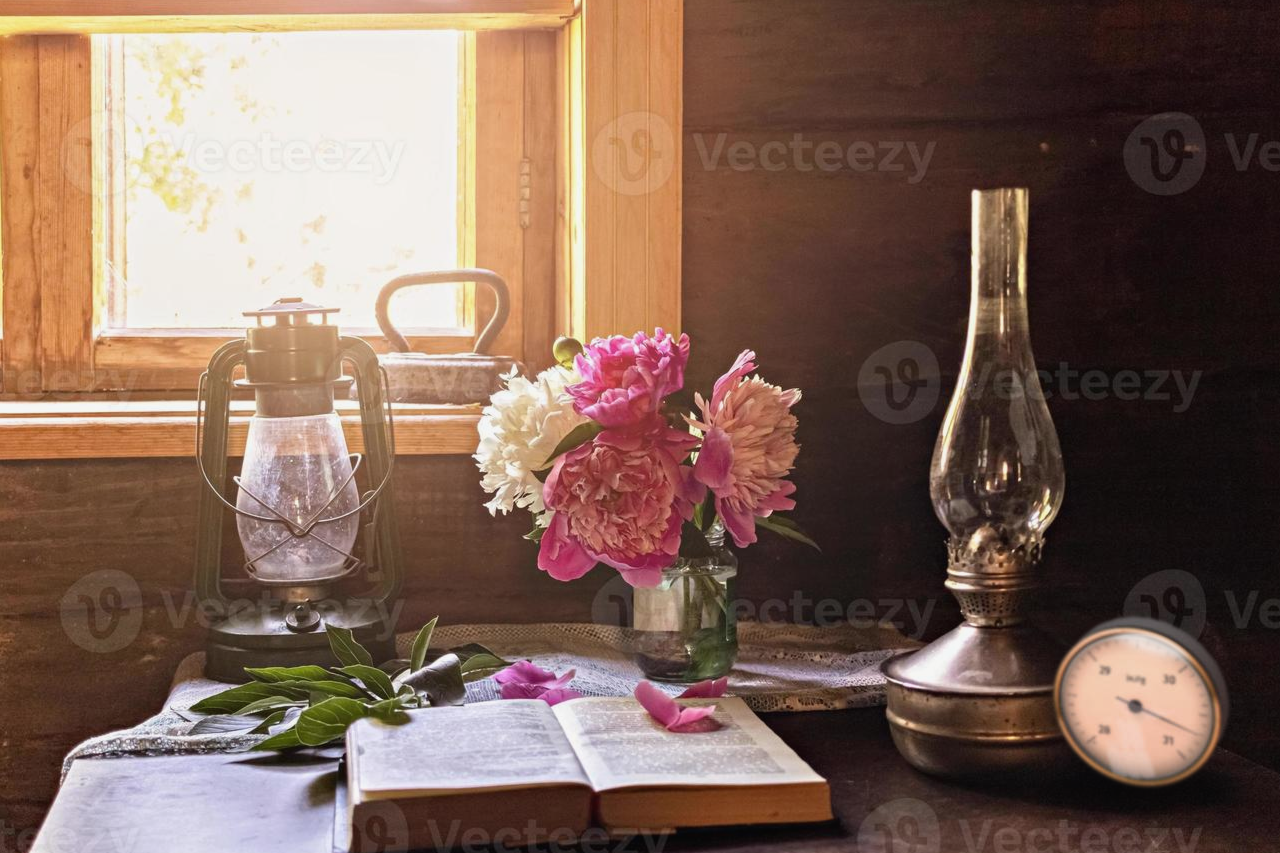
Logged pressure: 30.7 inHg
